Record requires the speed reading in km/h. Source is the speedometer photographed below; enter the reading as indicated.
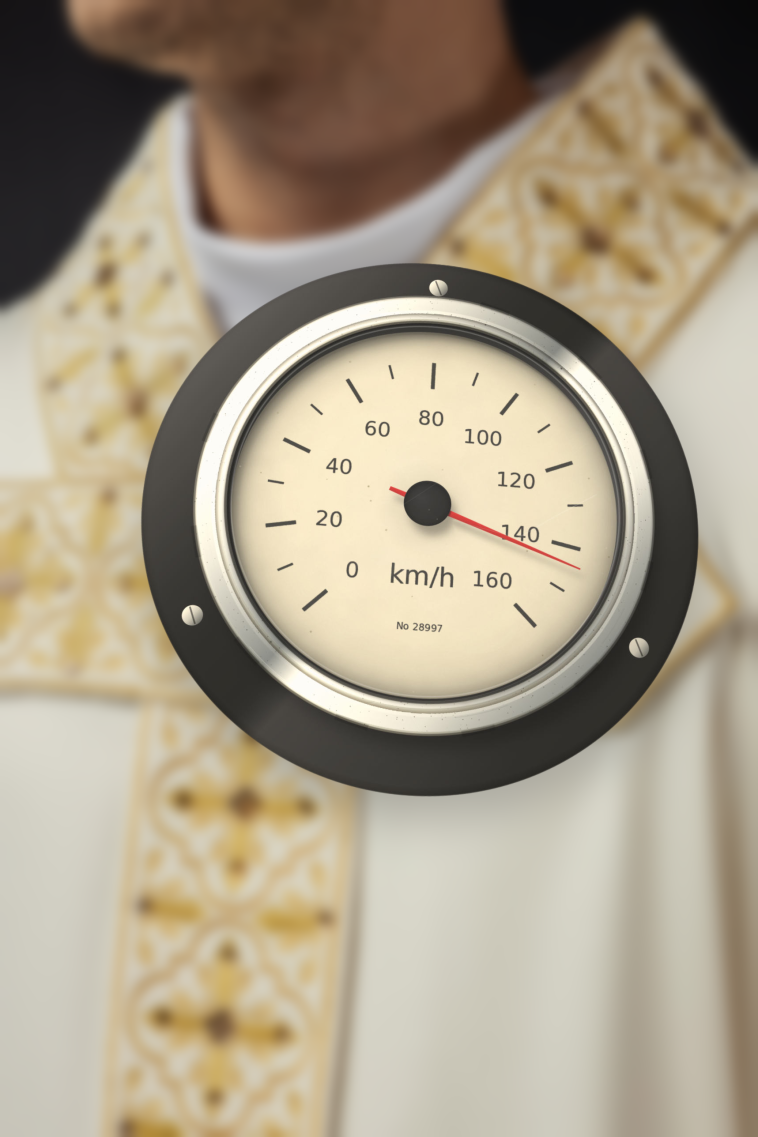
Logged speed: 145 km/h
